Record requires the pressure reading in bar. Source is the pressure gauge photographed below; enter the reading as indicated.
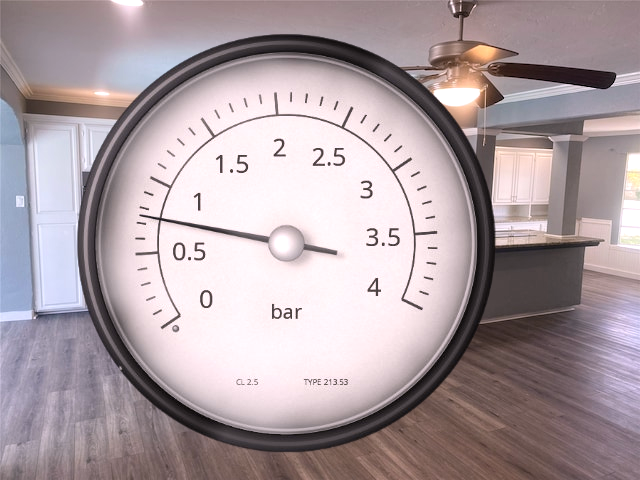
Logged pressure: 0.75 bar
